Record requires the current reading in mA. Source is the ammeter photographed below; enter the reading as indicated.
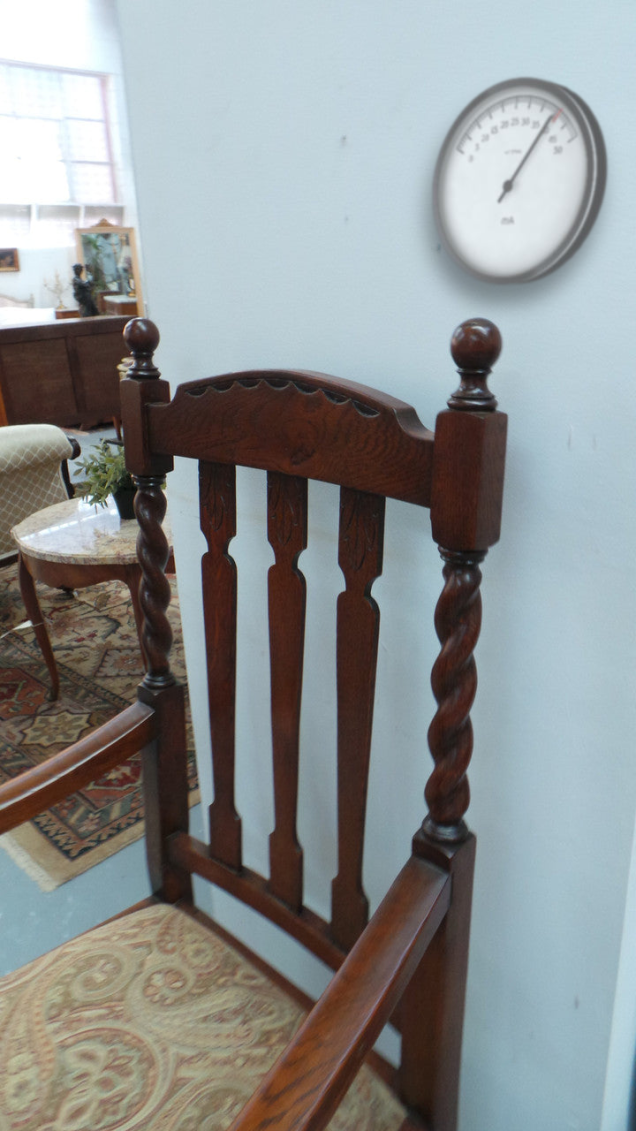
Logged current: 40 mA
